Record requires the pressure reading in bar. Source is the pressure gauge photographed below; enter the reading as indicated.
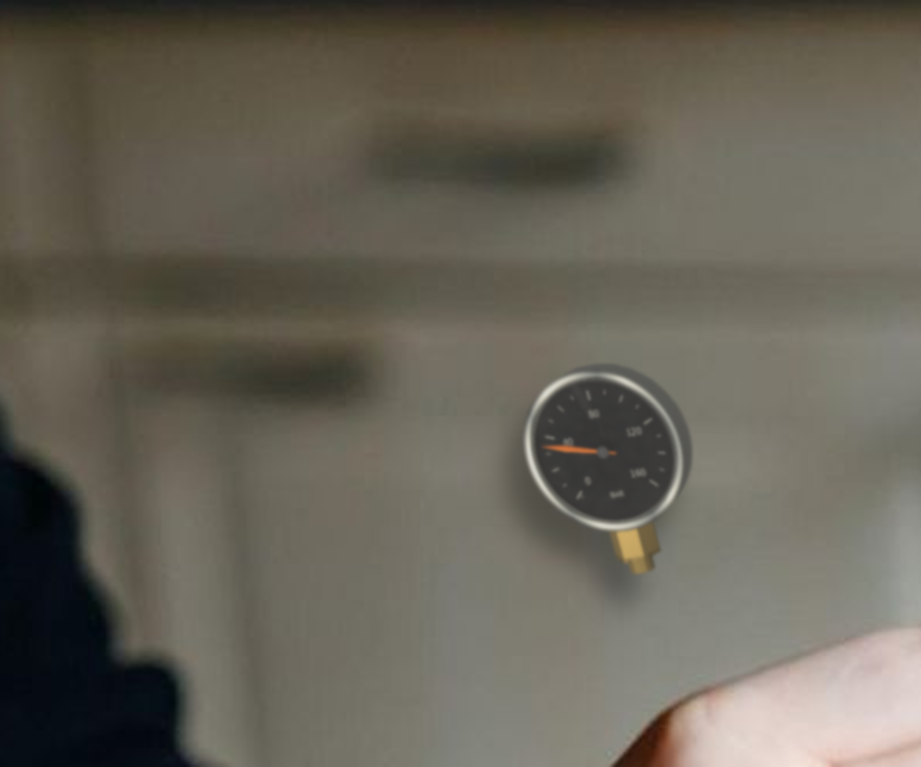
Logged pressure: 35 bar
